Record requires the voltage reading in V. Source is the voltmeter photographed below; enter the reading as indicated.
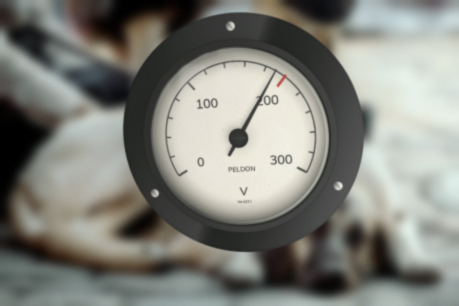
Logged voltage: 190 V
